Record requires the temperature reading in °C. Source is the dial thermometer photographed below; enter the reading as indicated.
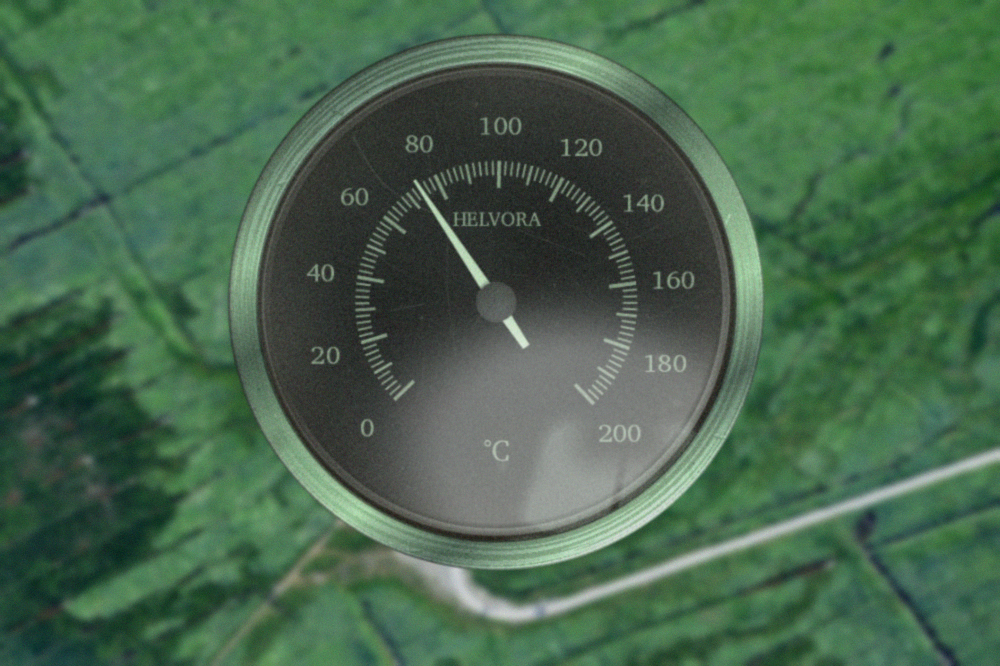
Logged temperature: 74 °C
